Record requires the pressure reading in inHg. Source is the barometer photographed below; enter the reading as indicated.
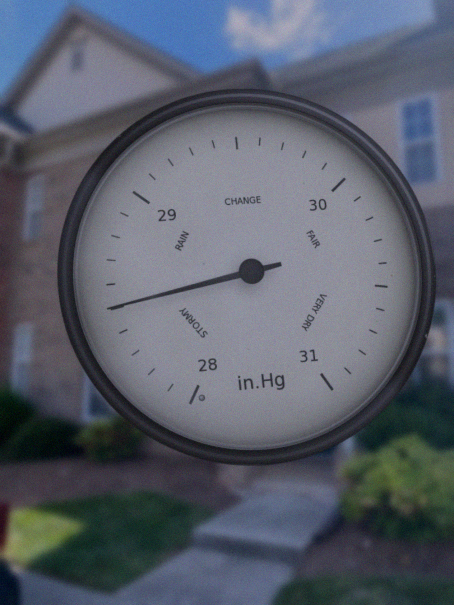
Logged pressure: 28.5 inHg
